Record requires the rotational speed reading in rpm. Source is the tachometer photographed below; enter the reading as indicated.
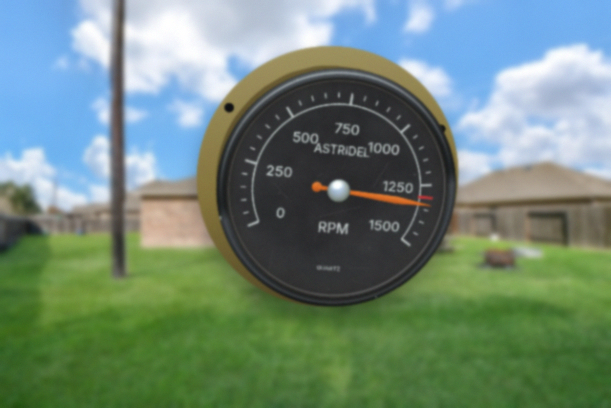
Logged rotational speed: 1325 rpm
